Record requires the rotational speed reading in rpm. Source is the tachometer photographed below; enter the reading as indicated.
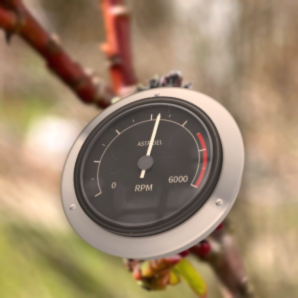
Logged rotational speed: 3250 rpm
